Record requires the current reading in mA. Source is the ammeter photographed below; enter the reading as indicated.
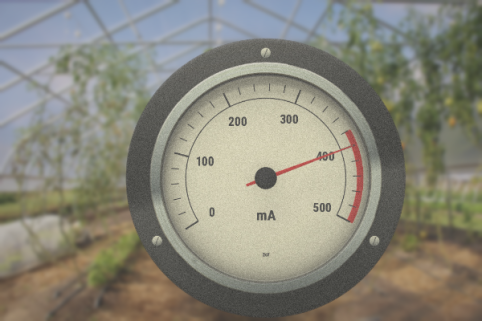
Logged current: 400 mA
